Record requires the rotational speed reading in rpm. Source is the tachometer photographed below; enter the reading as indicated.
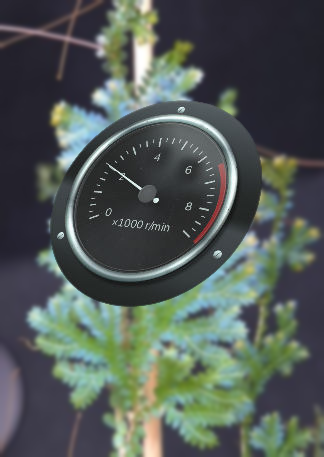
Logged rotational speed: 2000 rpm
